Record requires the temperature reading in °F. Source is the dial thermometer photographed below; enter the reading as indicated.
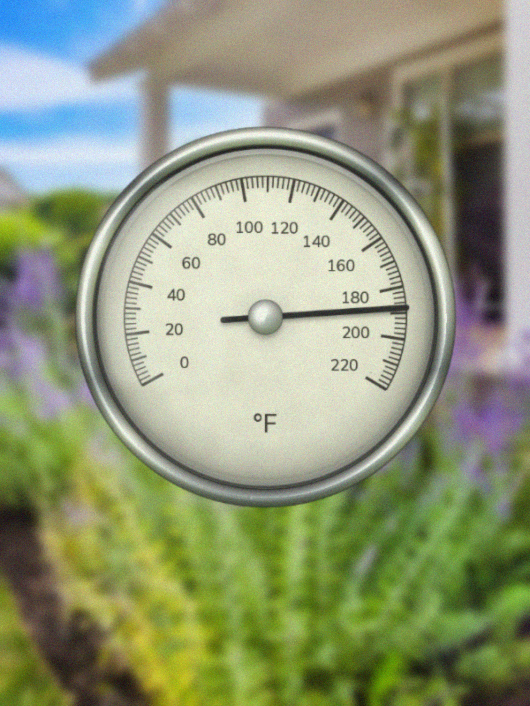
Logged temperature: 188 °F
